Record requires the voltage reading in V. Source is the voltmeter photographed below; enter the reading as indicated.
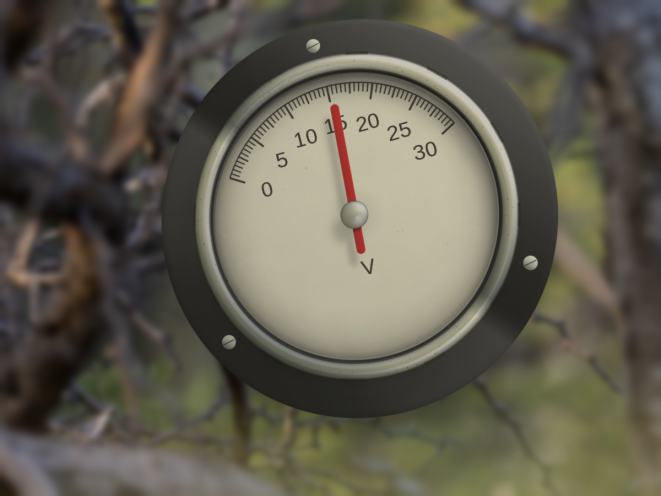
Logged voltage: 15.5 V
